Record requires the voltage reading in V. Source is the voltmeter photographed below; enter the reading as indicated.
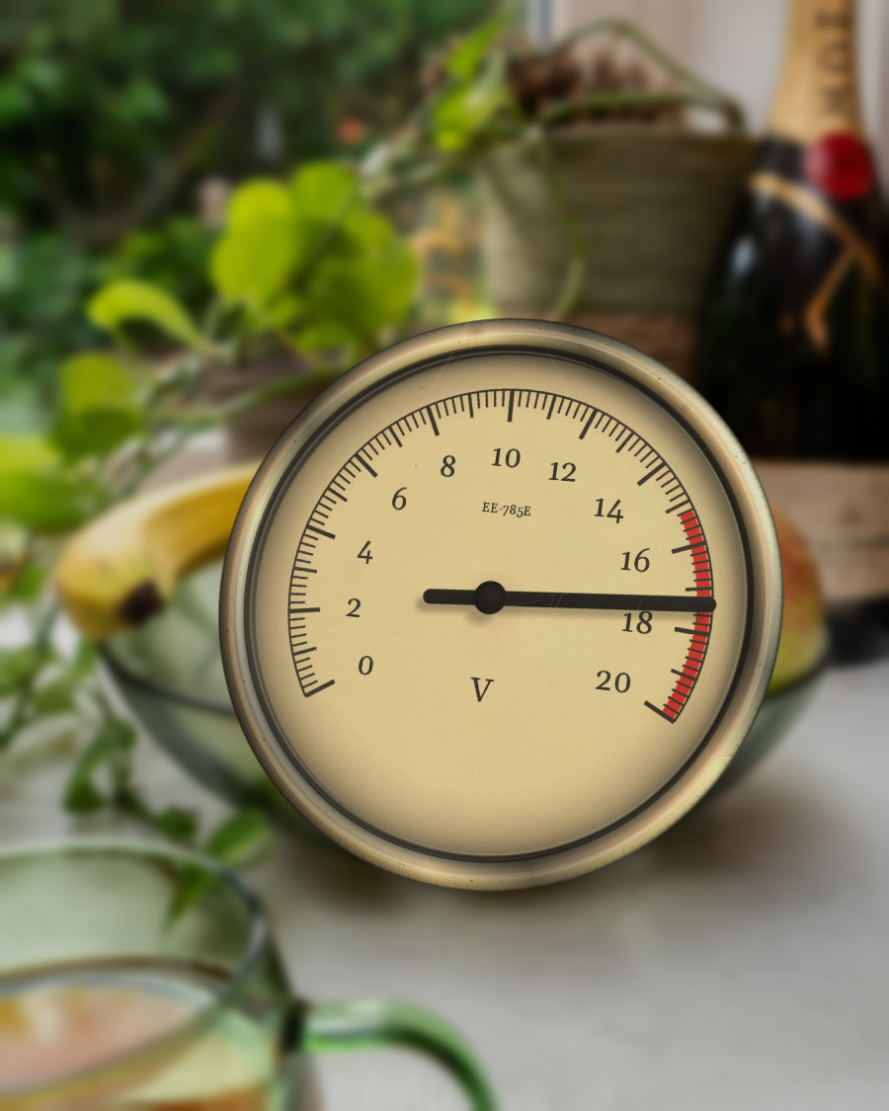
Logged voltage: 17.4 V
